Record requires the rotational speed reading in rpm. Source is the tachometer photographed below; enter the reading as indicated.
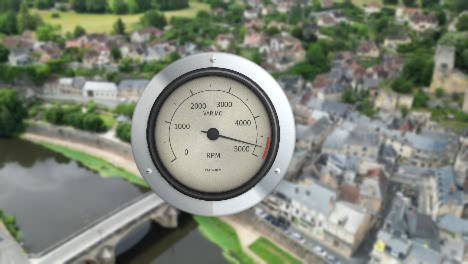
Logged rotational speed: 4750 rpm
